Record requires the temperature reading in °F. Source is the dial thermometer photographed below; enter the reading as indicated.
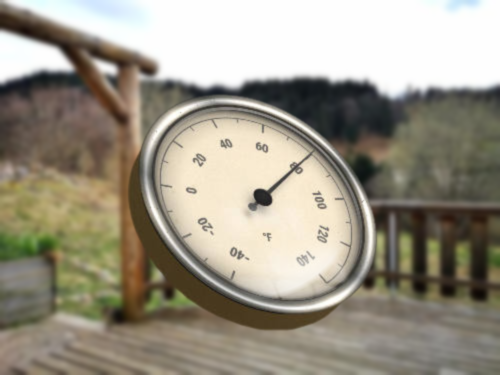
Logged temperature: 80 °F
